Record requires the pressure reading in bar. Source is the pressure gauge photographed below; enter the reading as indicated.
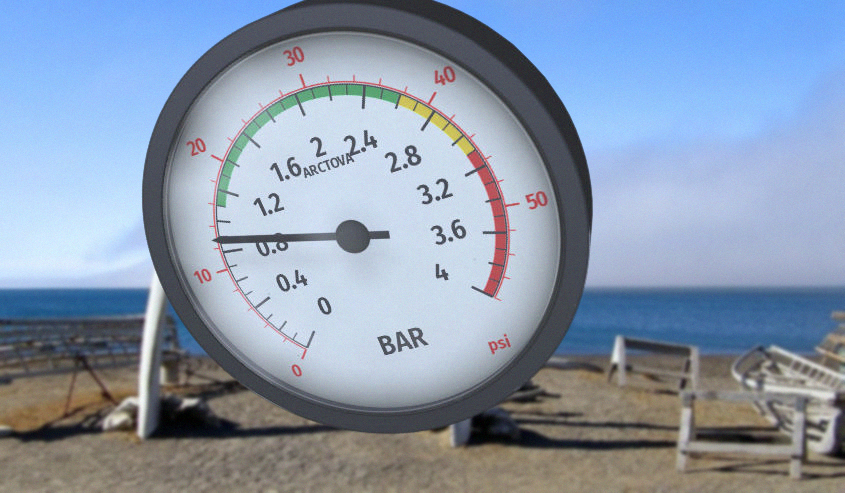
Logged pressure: 0.9 bar
